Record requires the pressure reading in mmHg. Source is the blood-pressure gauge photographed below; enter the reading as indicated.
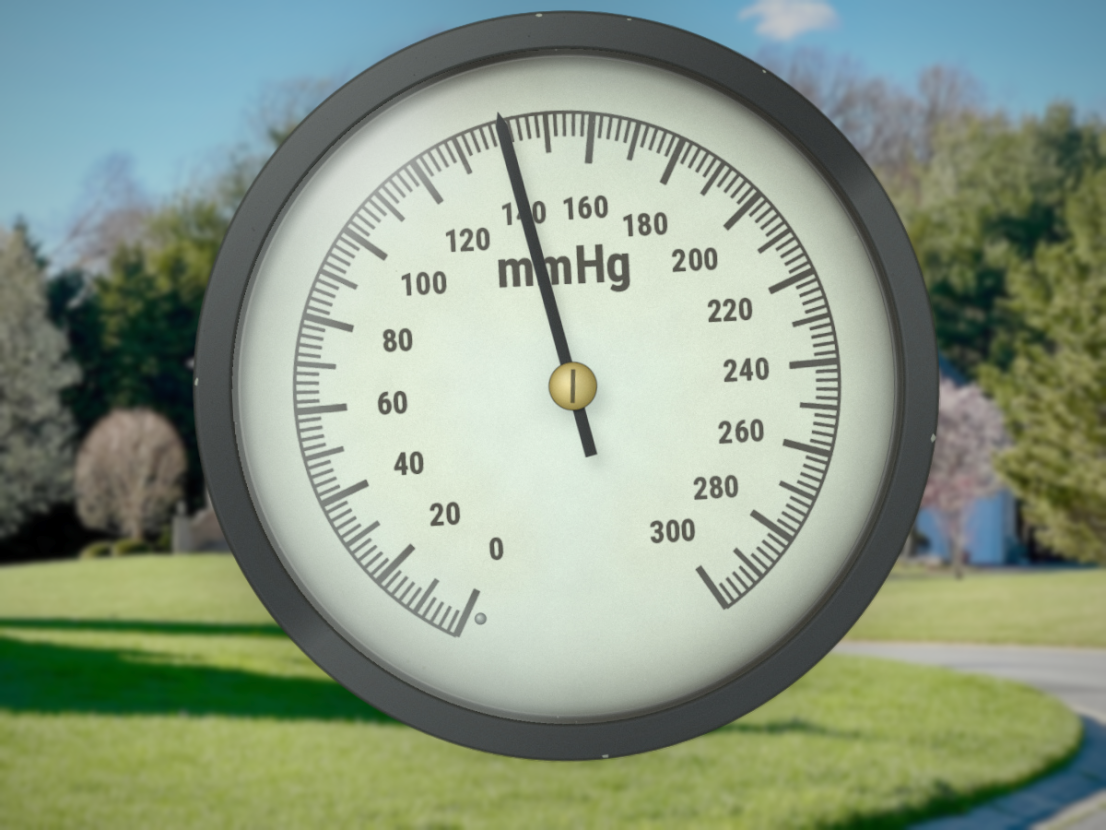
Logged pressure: 140 mmHg
